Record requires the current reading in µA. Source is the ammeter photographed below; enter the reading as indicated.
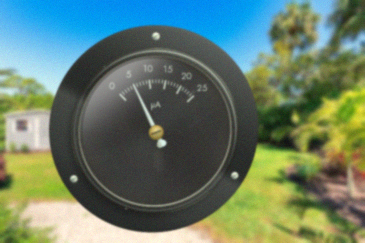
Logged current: 5 µA
